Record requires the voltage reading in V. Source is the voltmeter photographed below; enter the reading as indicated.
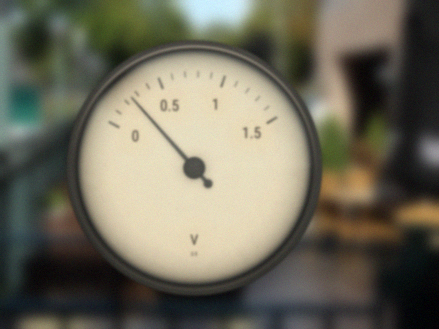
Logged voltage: 0.25 V
